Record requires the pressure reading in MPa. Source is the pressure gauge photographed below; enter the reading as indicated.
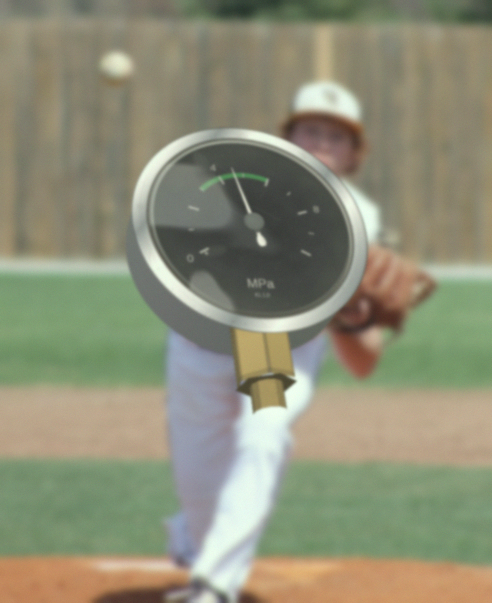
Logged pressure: 4.5 MPa
